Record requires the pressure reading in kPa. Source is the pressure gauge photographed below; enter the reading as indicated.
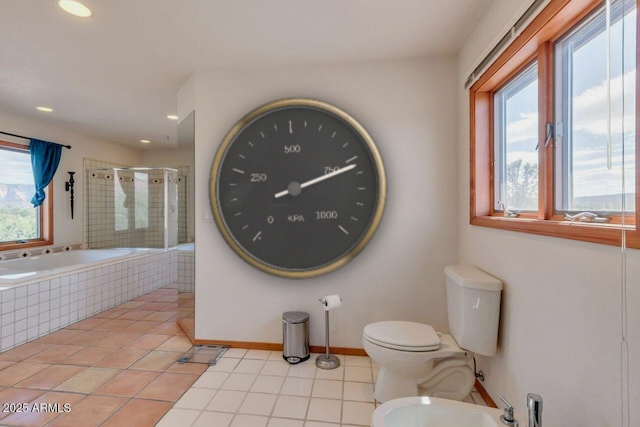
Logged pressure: 775 kPa
